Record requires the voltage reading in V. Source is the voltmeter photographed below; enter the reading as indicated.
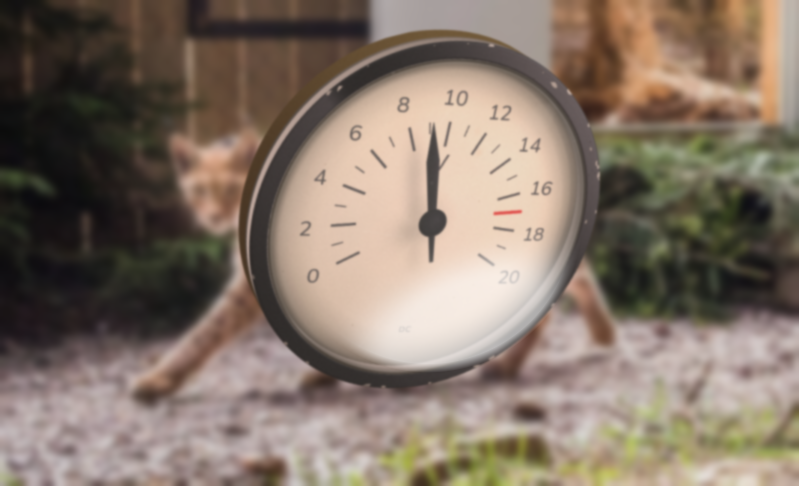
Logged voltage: 9 V
